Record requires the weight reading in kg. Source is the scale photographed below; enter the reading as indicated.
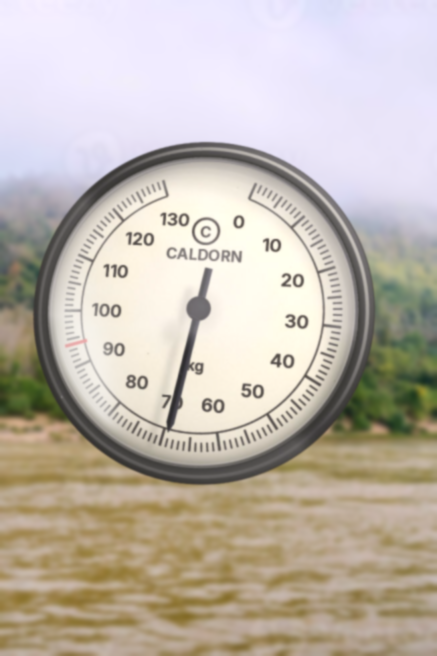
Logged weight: 69 kg
